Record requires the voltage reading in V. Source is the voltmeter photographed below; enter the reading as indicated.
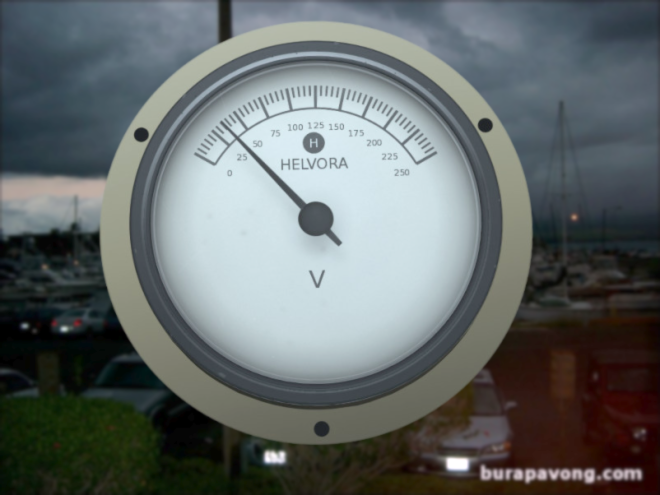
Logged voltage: 35 V
